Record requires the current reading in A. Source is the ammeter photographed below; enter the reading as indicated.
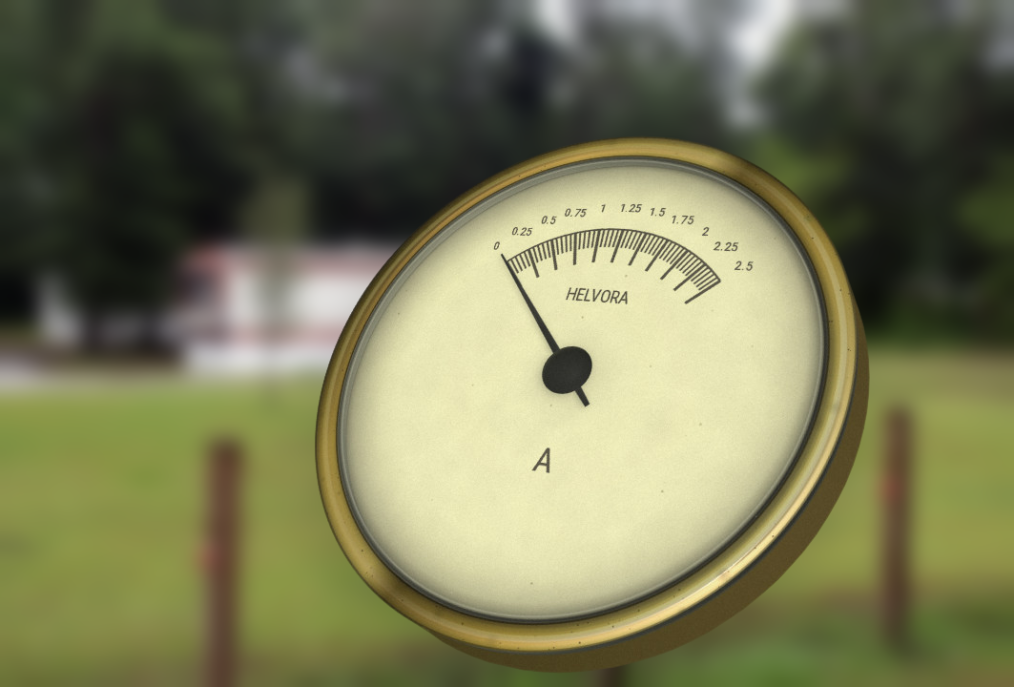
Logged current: 0 A
